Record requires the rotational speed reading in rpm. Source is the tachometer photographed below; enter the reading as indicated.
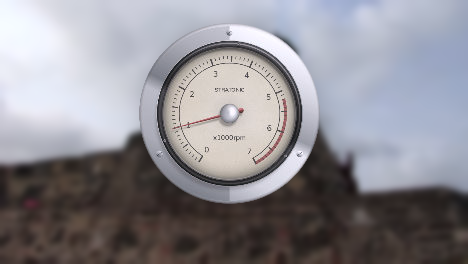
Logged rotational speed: 1000 rpm
